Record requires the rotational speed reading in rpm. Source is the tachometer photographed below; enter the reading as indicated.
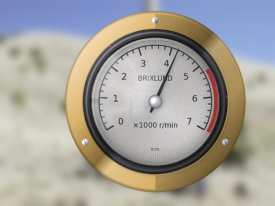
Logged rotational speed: 4200 rpm
